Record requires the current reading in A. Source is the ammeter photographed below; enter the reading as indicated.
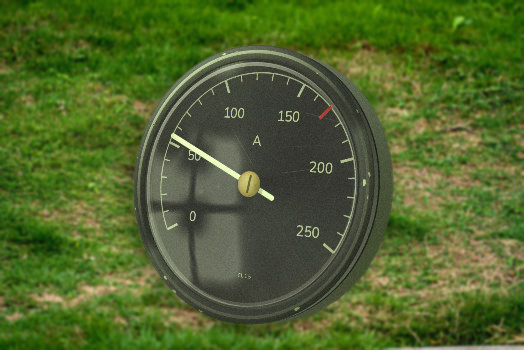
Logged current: 55 A
